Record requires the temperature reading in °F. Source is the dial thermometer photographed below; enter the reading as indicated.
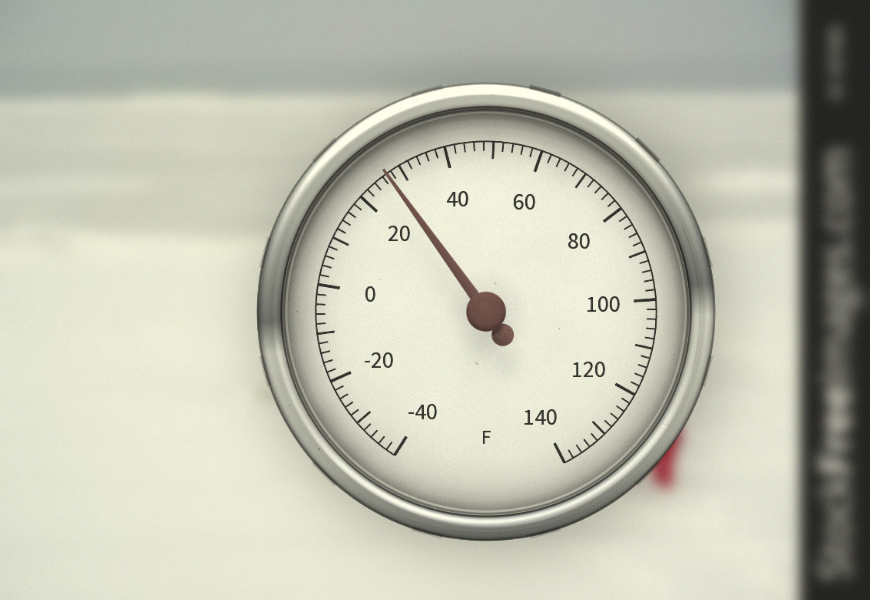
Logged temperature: 27 °F
